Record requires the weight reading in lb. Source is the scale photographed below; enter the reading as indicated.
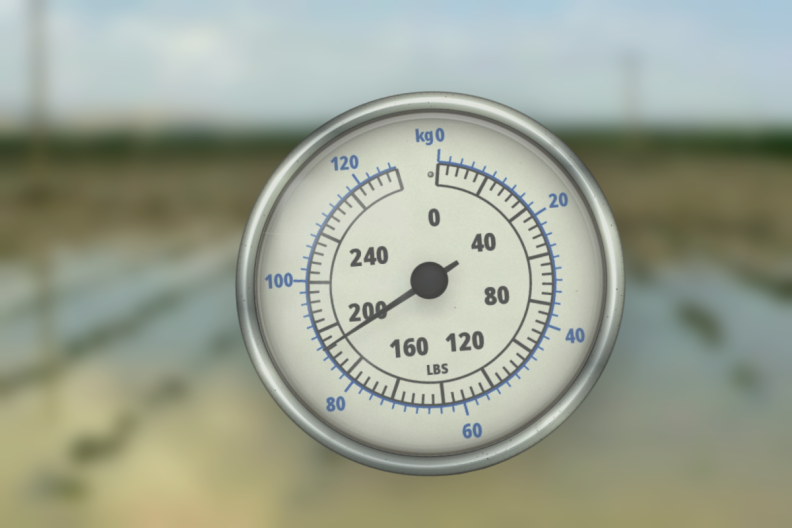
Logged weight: 192 lb
